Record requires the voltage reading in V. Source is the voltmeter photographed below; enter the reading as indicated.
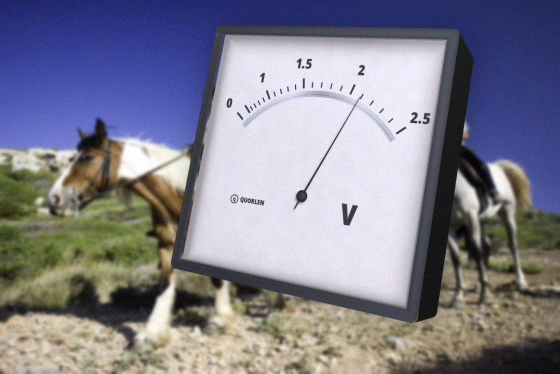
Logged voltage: 2.1 V
